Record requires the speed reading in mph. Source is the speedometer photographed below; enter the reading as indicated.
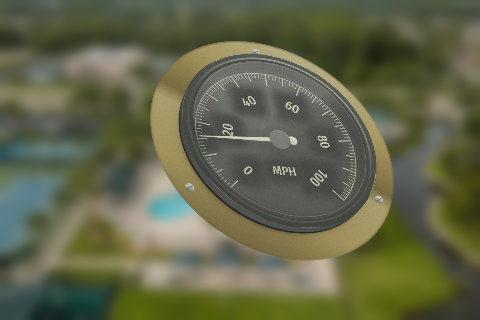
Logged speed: 15 mph
